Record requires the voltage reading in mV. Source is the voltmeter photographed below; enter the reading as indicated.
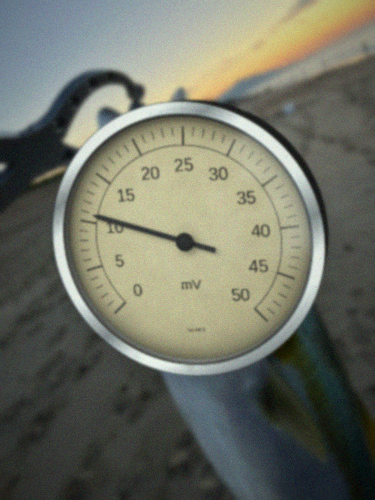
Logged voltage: 11 mV
